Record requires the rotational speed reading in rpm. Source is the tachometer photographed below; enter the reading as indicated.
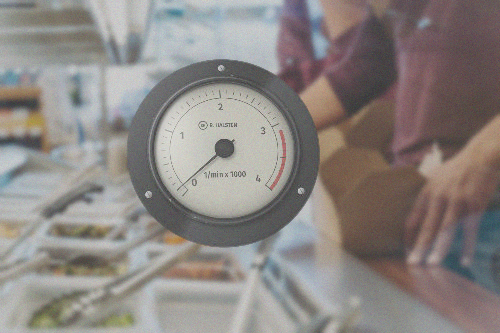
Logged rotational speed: 100 rpm
